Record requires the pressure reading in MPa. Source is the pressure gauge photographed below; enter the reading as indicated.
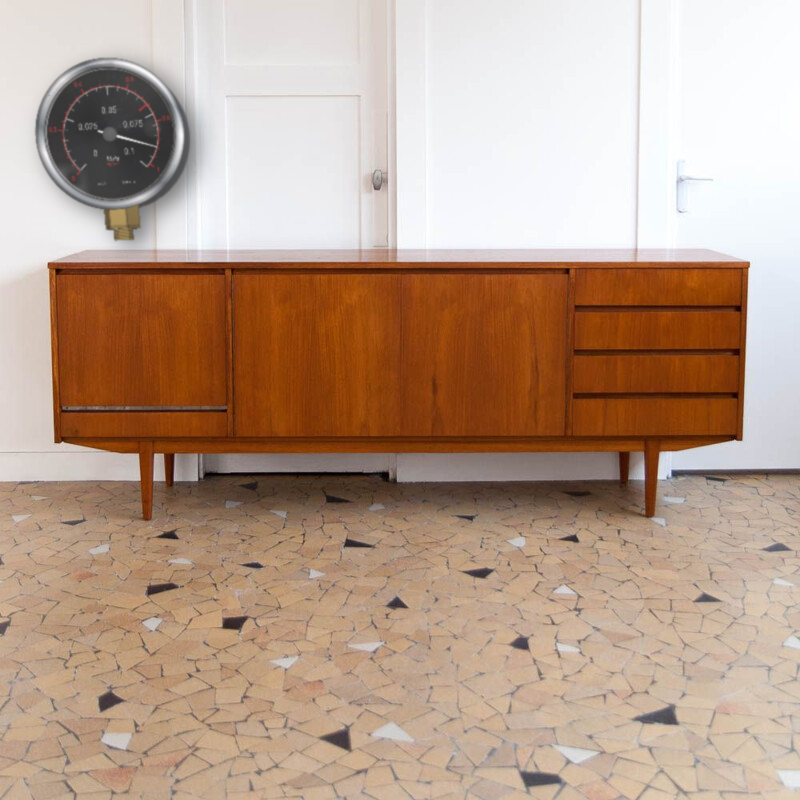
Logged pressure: 0.09 MPa
